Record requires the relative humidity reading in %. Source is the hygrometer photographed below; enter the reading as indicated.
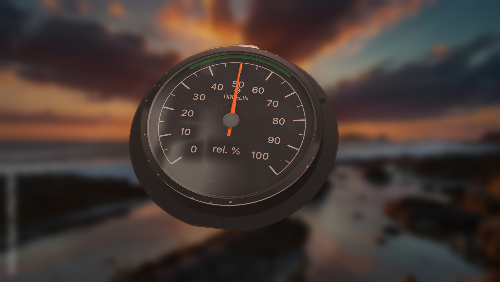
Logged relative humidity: 50 %
